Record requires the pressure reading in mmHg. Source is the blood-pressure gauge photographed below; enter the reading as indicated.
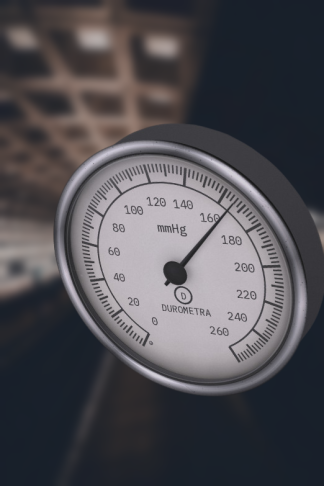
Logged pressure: 166 mmHg
